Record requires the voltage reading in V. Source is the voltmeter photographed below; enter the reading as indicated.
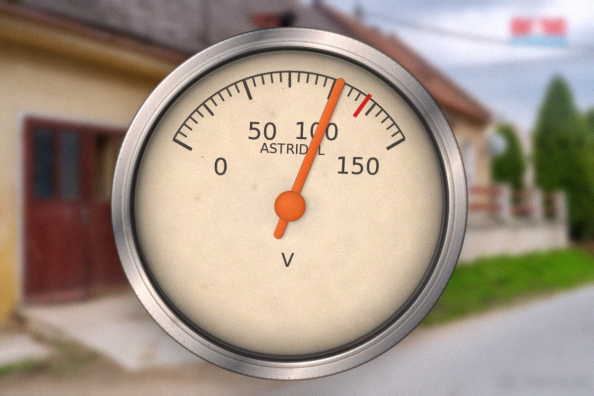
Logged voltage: 102.5 V
